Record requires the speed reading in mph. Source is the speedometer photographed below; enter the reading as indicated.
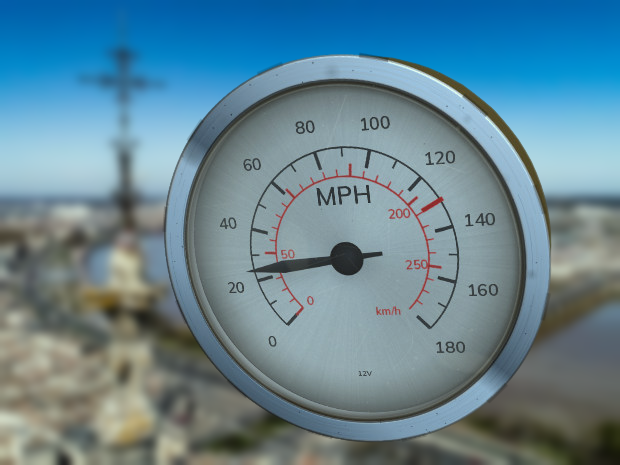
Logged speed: 25 mph
